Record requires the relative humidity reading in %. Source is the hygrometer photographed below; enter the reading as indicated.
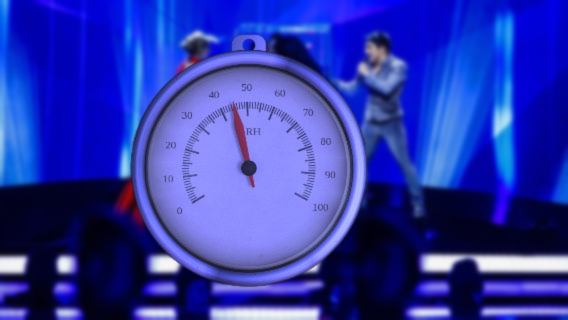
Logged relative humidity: 45 %
